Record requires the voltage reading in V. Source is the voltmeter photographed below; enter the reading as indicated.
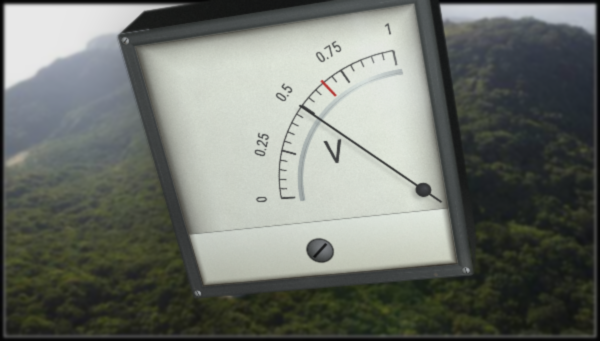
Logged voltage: 0.5 V
